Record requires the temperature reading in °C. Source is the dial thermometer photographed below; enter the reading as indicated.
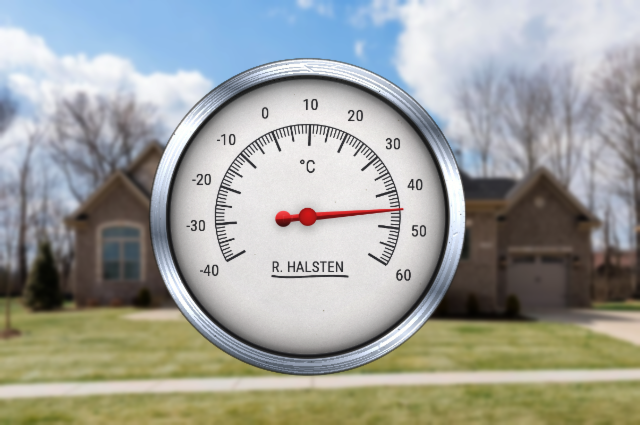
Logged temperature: 45 °C
